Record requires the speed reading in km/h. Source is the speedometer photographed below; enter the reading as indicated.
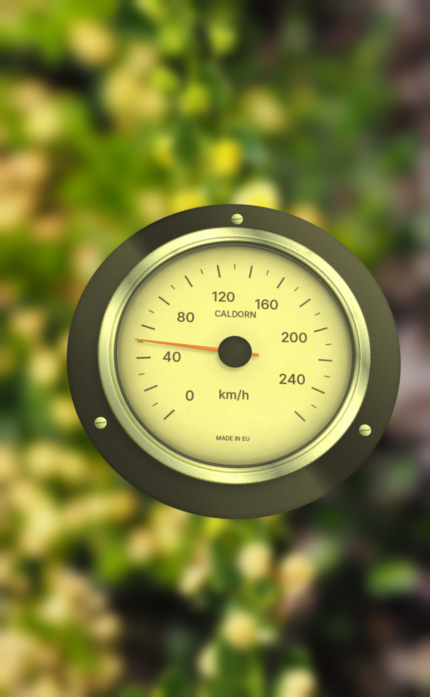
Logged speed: 50 km/h
